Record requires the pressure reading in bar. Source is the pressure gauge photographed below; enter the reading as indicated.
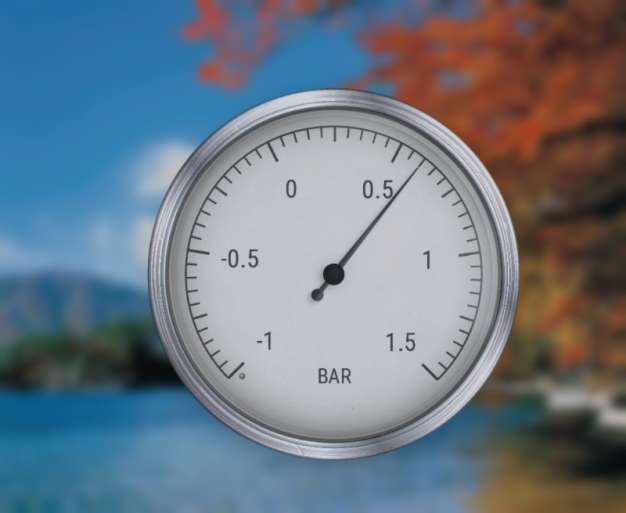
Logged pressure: 0.6 bar
